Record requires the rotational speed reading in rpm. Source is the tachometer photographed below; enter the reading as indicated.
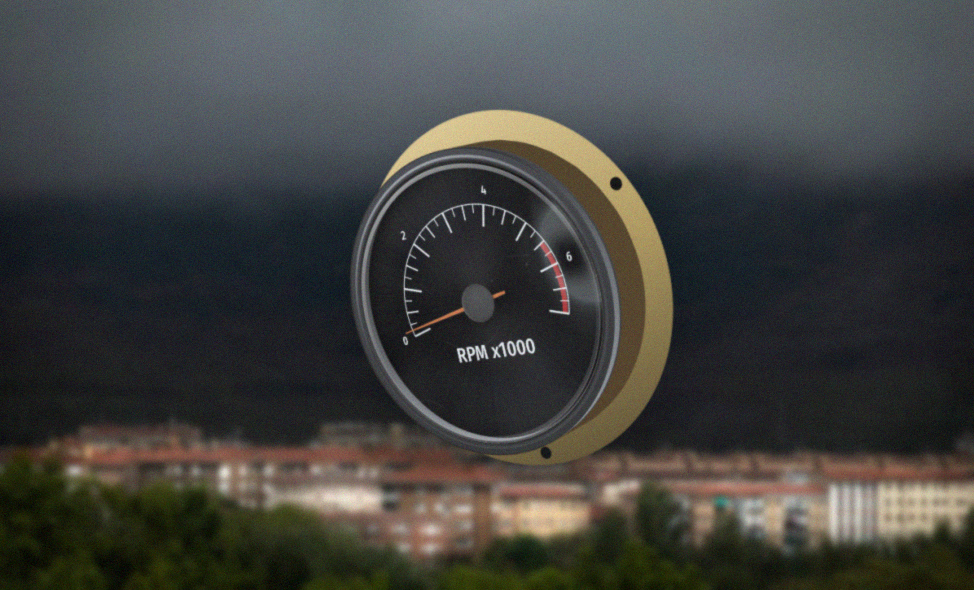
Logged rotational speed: 125 rpm
